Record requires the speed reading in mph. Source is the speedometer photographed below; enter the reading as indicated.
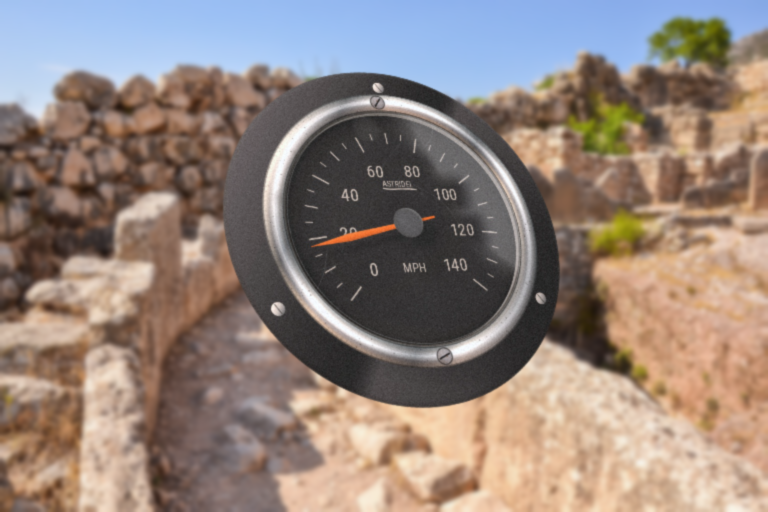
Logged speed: 17.5 mph
